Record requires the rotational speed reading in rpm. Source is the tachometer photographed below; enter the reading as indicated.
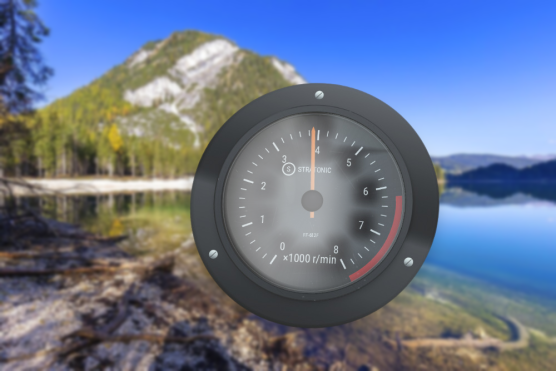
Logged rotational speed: 3900 rpm
